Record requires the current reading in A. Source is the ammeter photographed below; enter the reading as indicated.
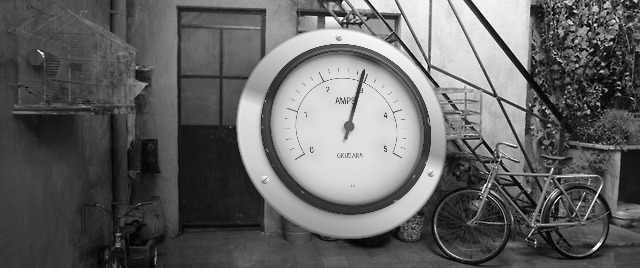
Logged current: 2.9 A
